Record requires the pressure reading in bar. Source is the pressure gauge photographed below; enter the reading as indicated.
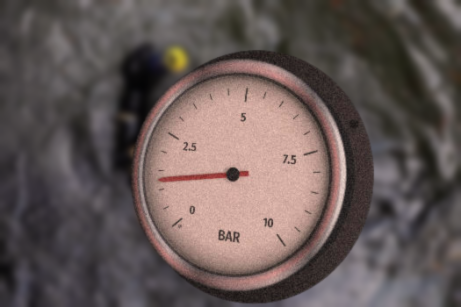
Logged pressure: 1.25 bar
